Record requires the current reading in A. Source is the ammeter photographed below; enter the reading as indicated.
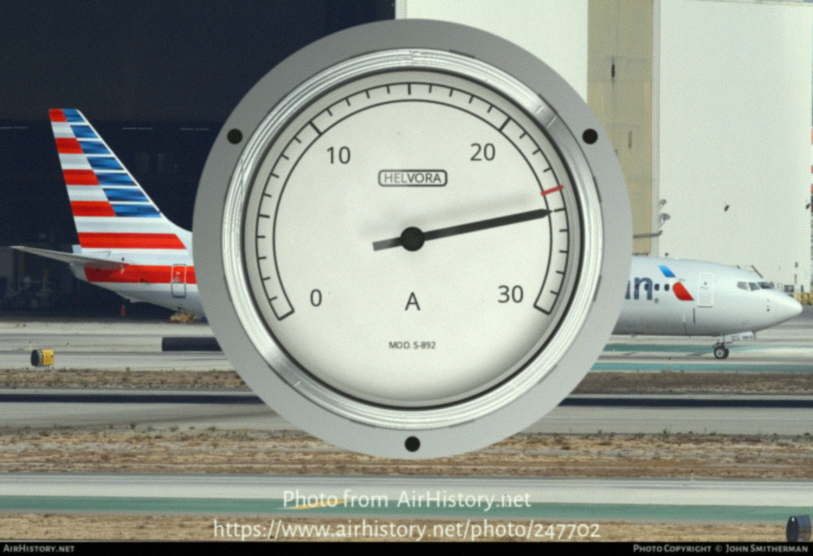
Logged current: 25 A
